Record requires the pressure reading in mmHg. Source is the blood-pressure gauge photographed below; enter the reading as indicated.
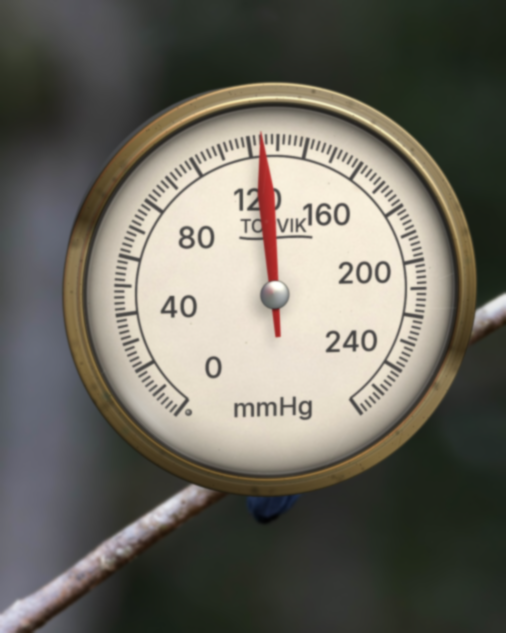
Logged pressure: 124 mmHg
